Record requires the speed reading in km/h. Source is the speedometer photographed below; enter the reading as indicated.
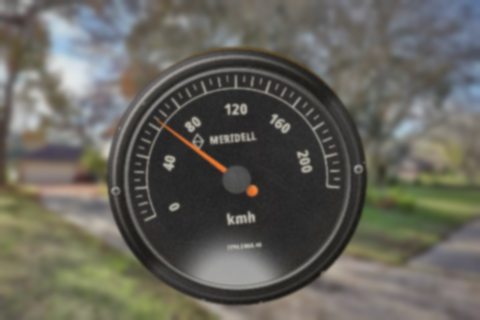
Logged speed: 65 km/h
